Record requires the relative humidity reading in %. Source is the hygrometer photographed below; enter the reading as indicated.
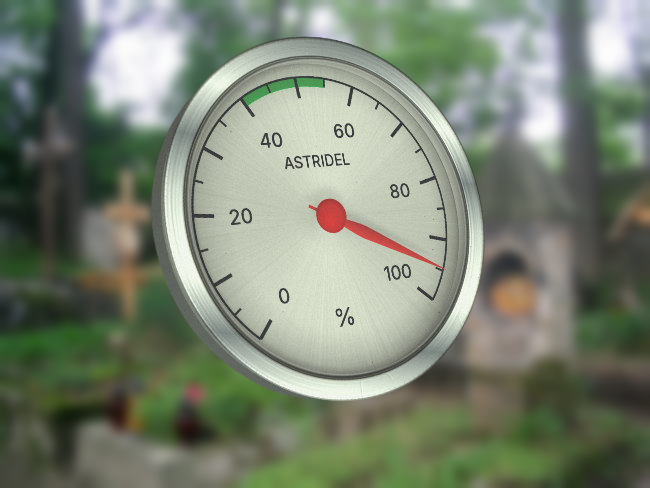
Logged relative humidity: 95 %
